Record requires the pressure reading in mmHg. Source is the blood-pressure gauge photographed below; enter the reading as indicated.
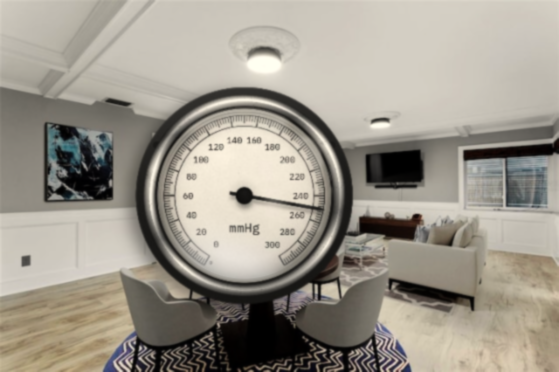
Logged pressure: 250 mmHg
